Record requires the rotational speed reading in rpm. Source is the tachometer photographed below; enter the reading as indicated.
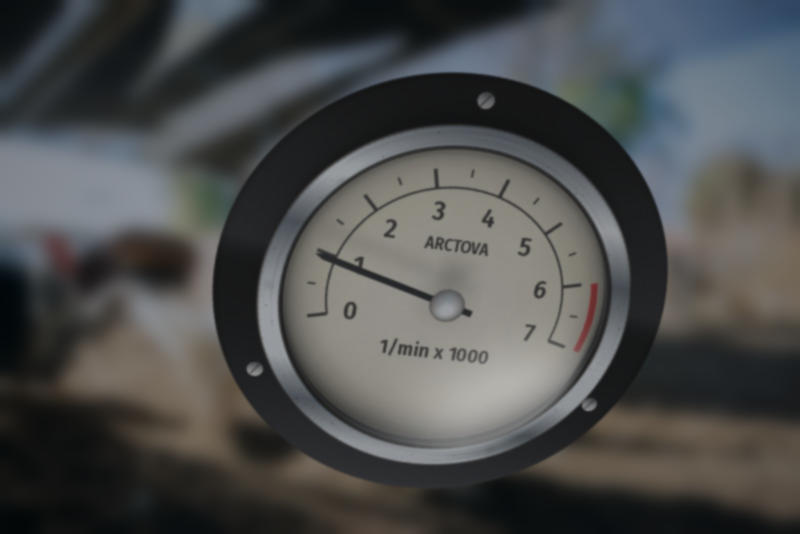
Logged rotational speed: 1000 rpm
